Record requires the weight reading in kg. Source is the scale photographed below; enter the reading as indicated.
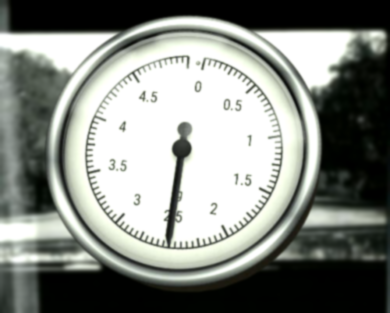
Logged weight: 2.5 kg
